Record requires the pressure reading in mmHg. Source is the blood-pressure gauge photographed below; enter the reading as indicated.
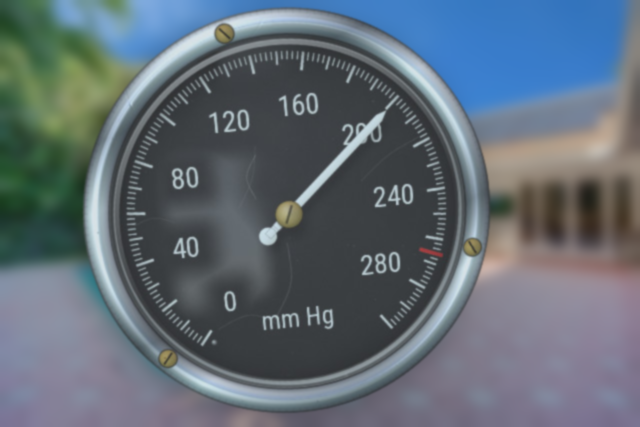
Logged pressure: 200 mmHg
